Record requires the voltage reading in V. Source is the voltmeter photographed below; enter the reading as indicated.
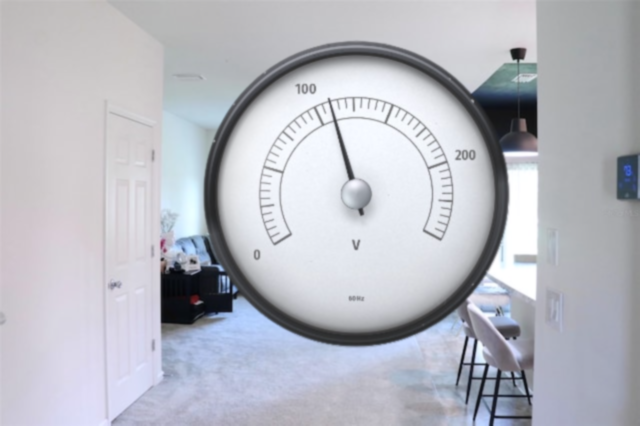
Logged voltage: 110 V
